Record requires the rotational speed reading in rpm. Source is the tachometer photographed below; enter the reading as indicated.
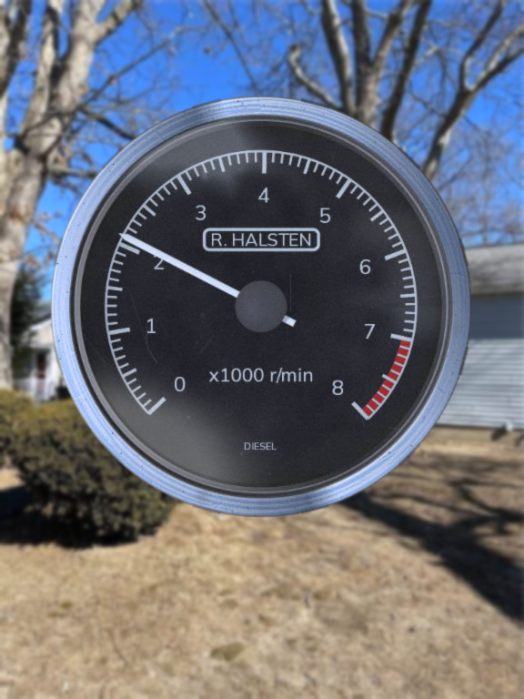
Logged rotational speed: 2100 rpm
